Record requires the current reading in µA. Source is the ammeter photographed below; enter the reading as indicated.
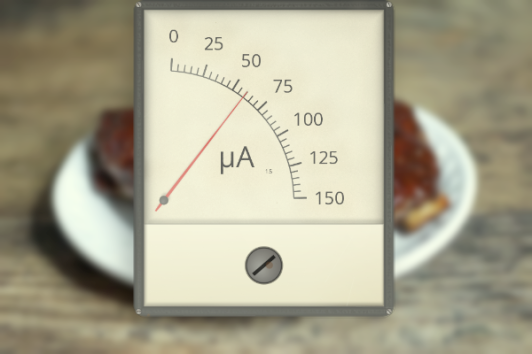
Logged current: 60 µA
